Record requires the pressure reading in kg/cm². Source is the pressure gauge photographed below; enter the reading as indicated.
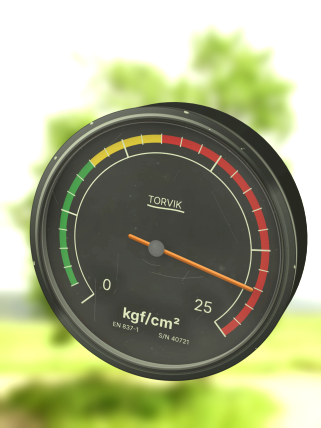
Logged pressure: 22 kg/cm²
